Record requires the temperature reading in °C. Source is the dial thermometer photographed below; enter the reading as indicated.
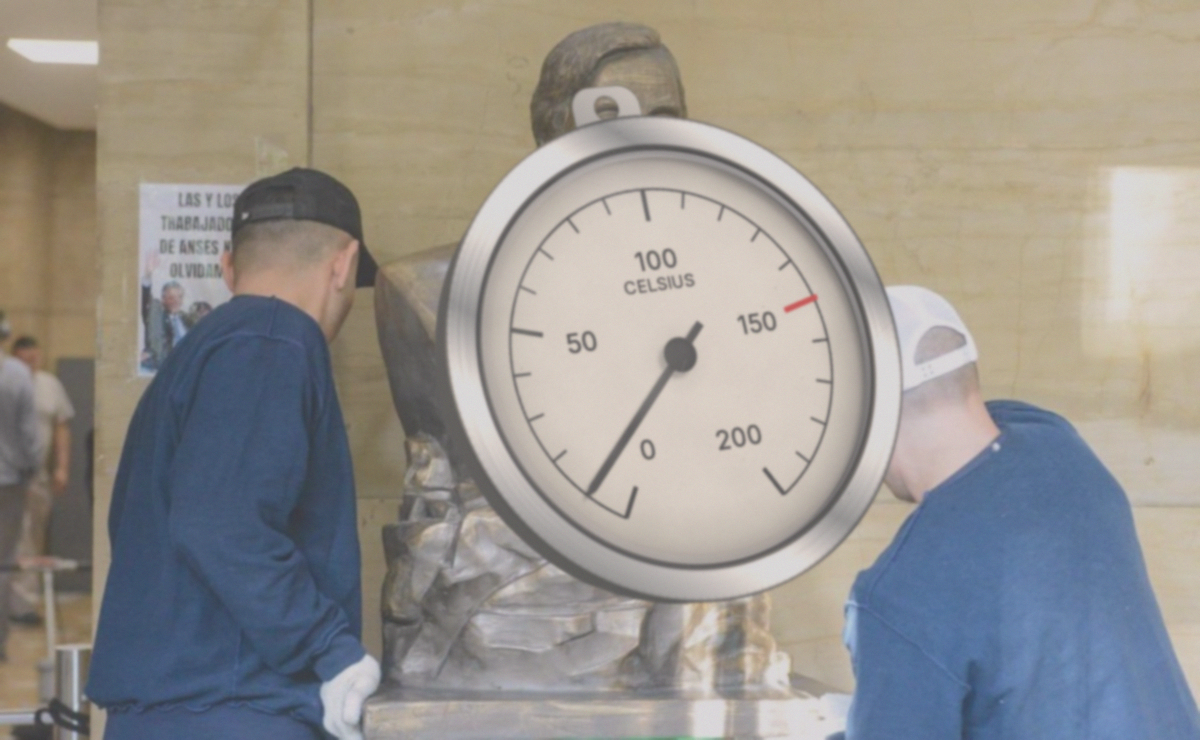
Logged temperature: 10 °C
